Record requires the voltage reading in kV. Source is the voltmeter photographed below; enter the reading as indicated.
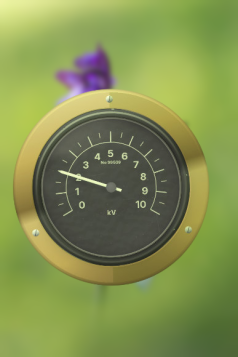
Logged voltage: 2 kV
